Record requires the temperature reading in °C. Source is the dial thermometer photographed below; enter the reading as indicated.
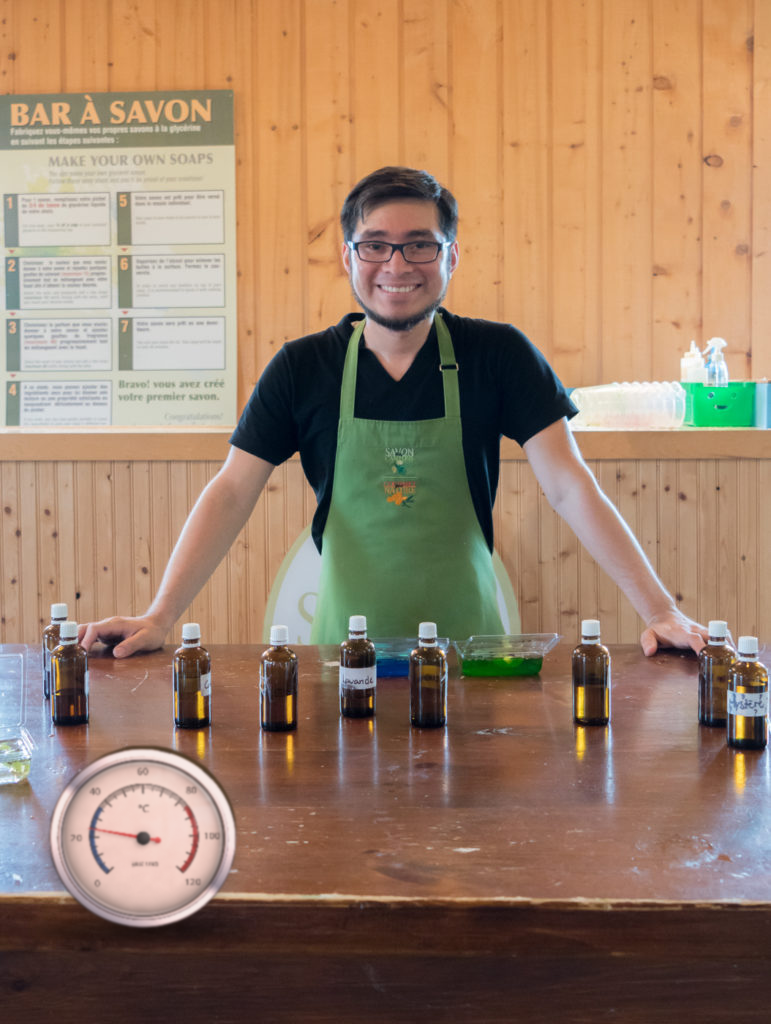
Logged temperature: 25 °C
